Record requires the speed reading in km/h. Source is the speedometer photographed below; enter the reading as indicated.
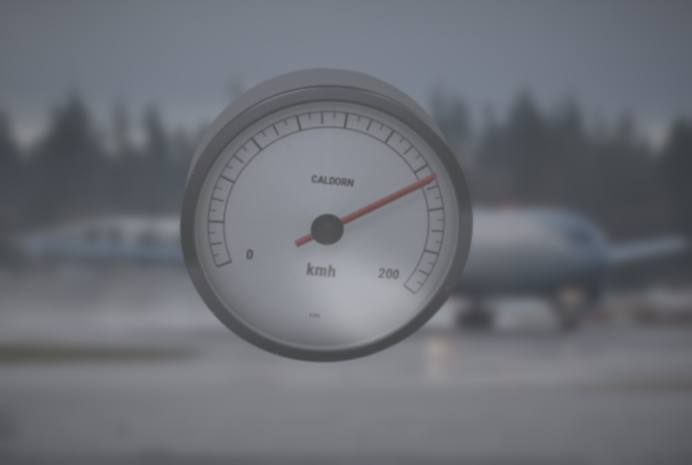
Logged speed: 145 km/h
